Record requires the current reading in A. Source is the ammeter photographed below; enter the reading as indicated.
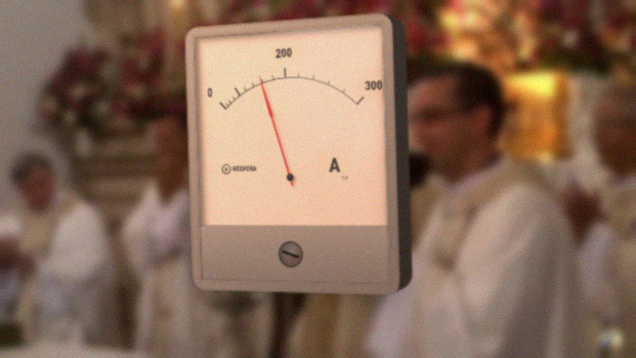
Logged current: 160 A
